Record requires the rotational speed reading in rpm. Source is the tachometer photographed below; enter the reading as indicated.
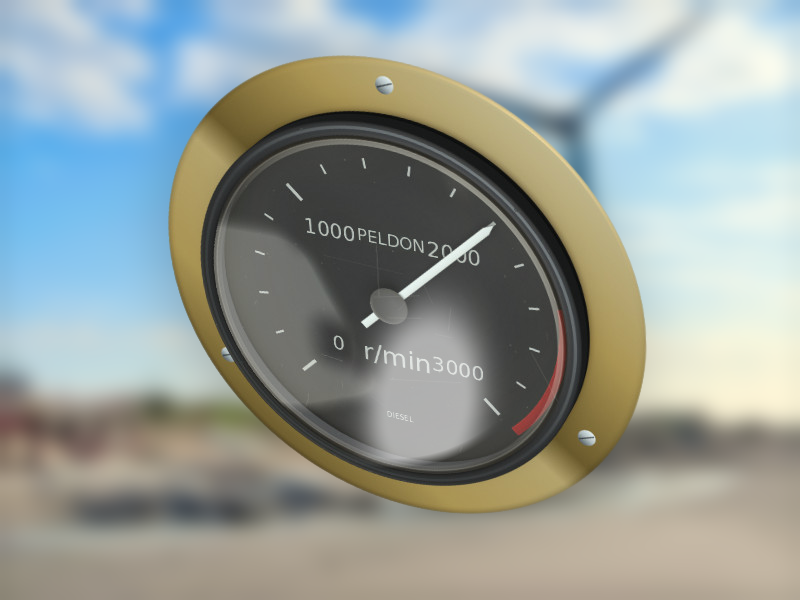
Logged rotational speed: 2000 rpm
